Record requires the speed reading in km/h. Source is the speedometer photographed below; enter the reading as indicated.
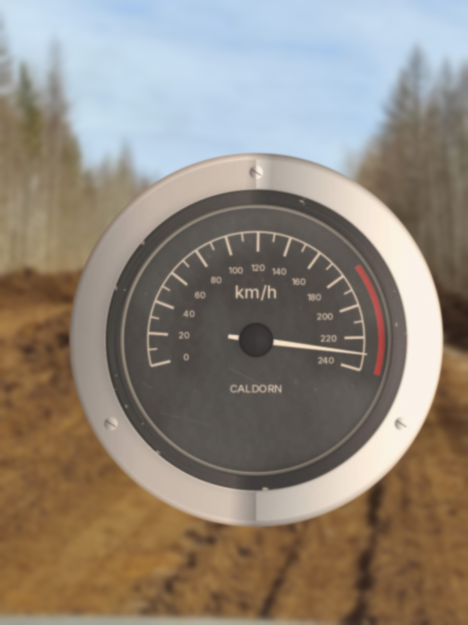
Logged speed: 230 km/h
